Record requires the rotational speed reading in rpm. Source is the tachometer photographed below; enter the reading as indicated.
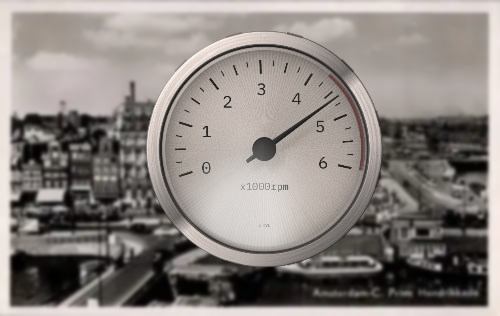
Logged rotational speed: 4625 rpm
